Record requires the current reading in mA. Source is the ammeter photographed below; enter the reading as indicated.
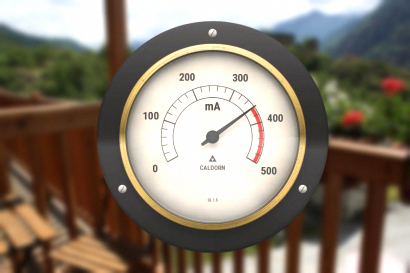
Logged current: 360 mA
